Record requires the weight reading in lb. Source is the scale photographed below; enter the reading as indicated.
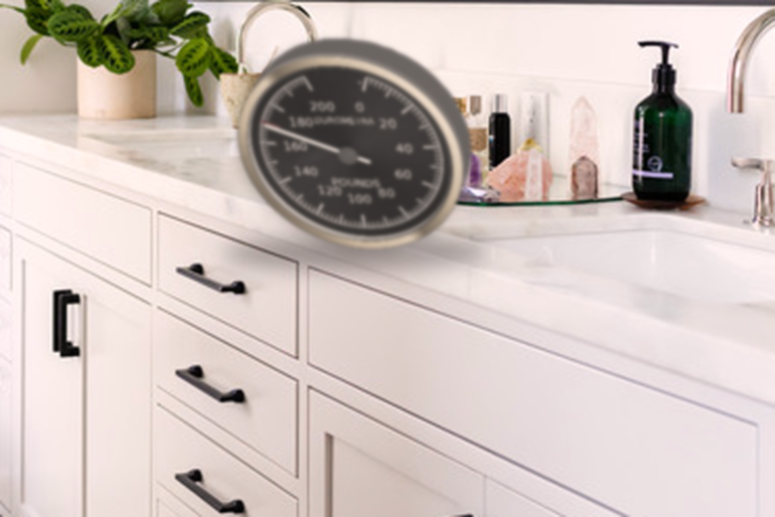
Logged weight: 170 lb
